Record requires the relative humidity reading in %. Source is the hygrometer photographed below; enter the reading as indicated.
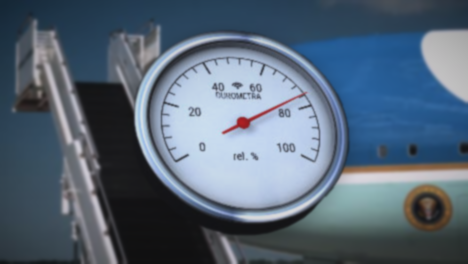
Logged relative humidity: 76 %
